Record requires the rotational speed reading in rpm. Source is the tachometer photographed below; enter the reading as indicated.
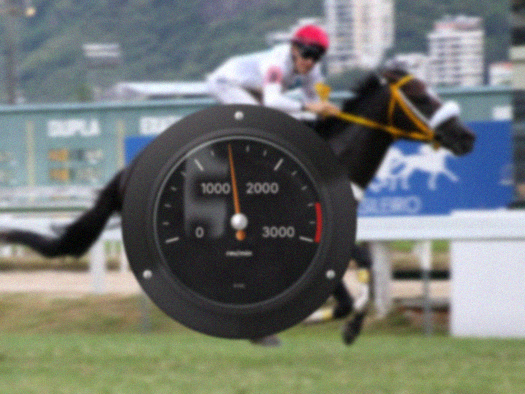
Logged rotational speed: 1400 rpm
